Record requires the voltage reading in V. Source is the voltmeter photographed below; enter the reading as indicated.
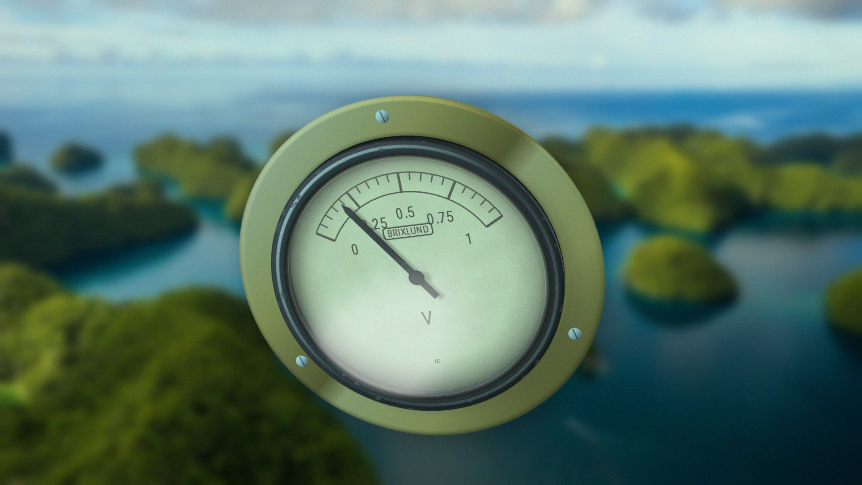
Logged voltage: 0.2 V
